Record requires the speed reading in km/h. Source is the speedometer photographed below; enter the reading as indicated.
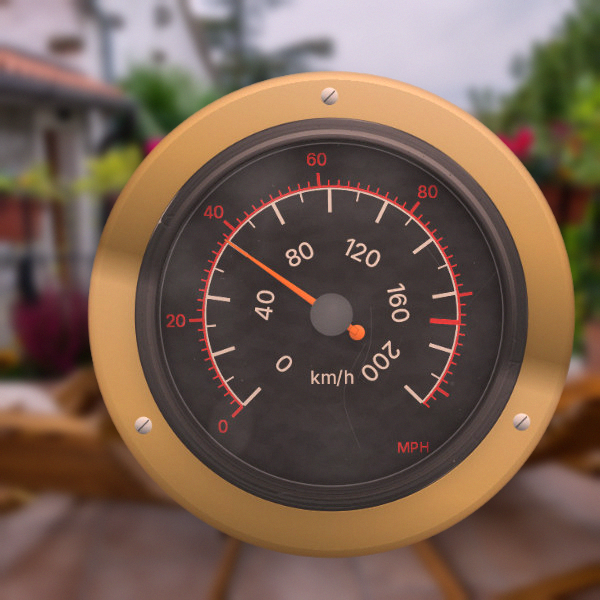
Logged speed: 60 km/h
